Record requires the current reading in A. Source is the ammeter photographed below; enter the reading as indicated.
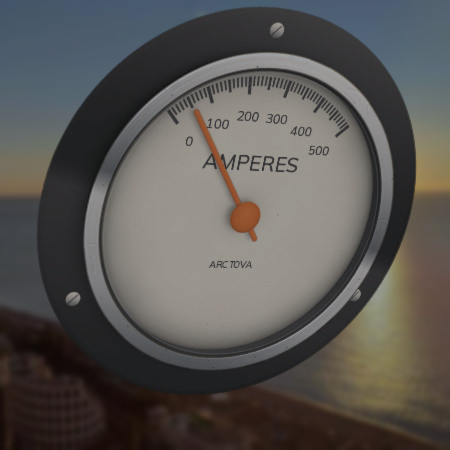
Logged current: 50 A
